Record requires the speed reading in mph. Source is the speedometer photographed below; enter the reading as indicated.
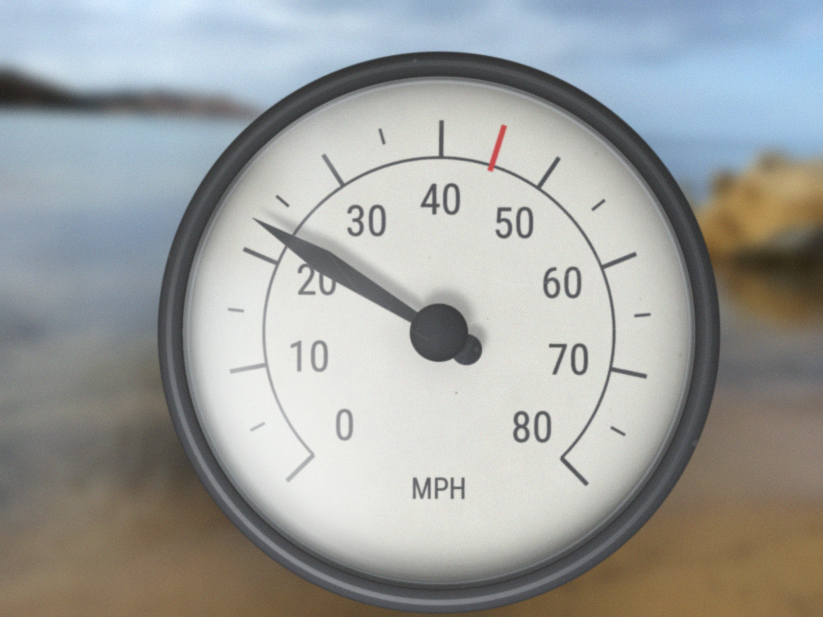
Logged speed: 22.5 mph
